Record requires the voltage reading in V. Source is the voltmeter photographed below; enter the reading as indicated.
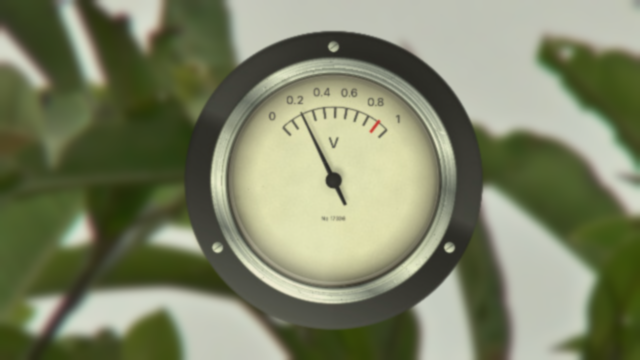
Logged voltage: 0.2 V
